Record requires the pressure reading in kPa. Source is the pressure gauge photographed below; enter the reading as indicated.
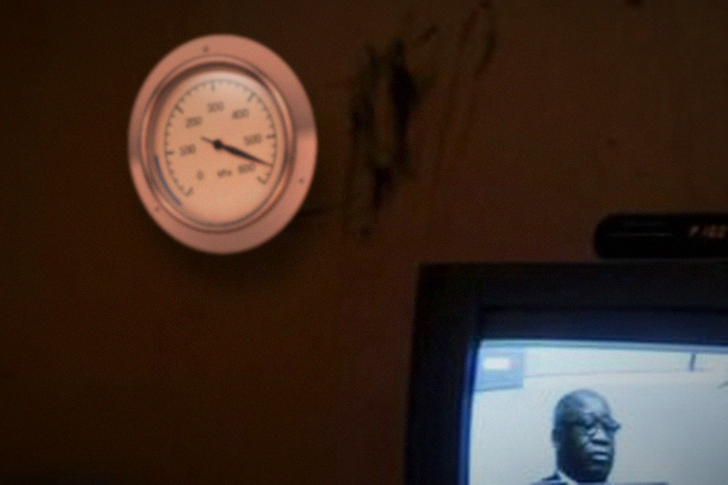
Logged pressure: 560 kPa
